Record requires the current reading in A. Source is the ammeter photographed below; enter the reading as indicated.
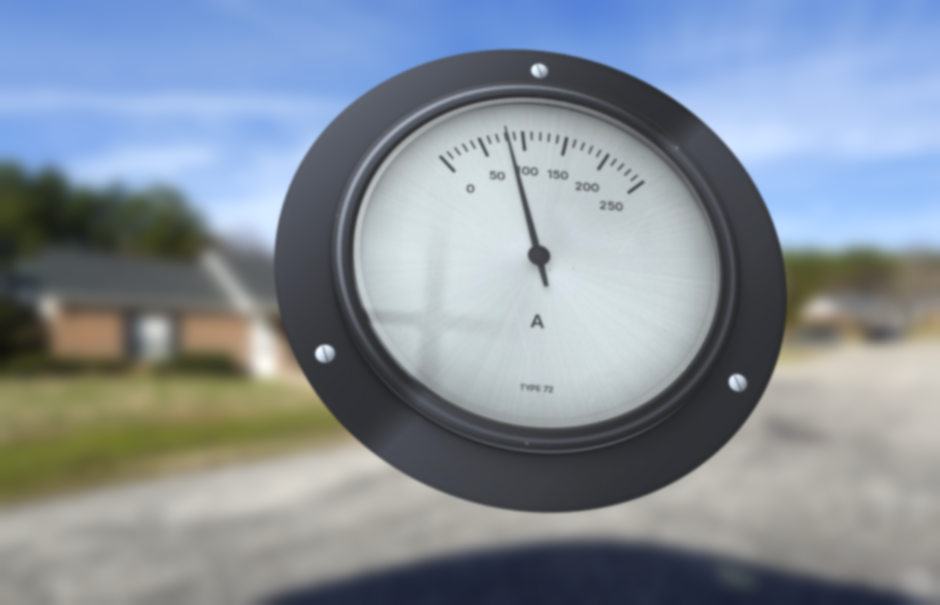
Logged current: 80 A
